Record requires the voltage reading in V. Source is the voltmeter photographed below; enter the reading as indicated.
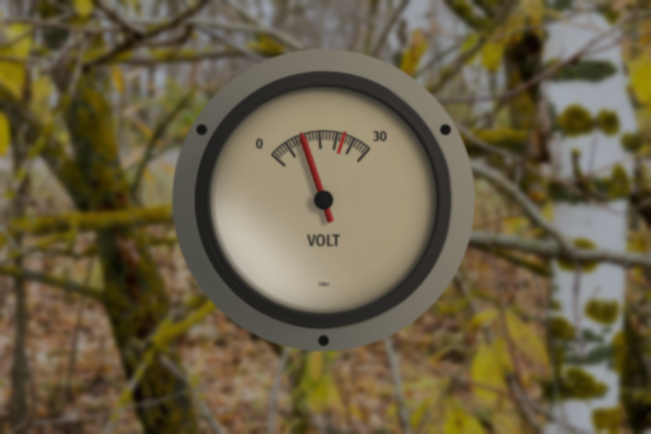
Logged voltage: 10 V
